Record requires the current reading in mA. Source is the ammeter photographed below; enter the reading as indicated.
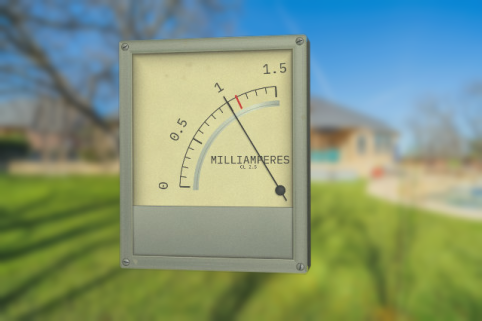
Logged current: 1 mA
